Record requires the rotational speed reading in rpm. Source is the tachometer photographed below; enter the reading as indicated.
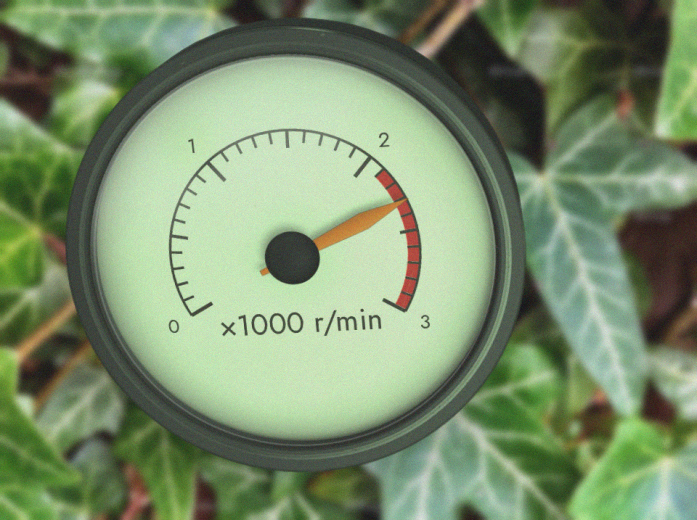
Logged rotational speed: 2300 rpm
